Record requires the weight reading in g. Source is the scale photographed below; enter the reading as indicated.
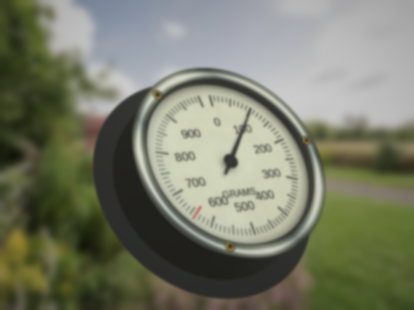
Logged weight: 100 g
